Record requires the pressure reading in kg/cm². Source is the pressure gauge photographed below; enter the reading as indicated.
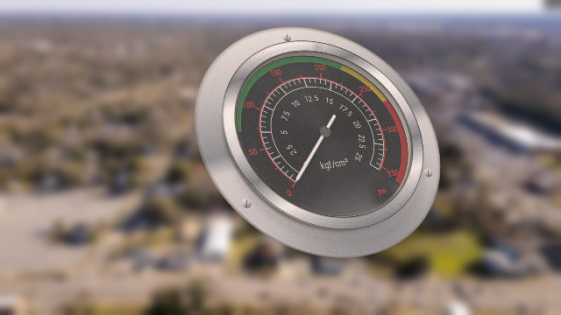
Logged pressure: 0 kg/cm²
